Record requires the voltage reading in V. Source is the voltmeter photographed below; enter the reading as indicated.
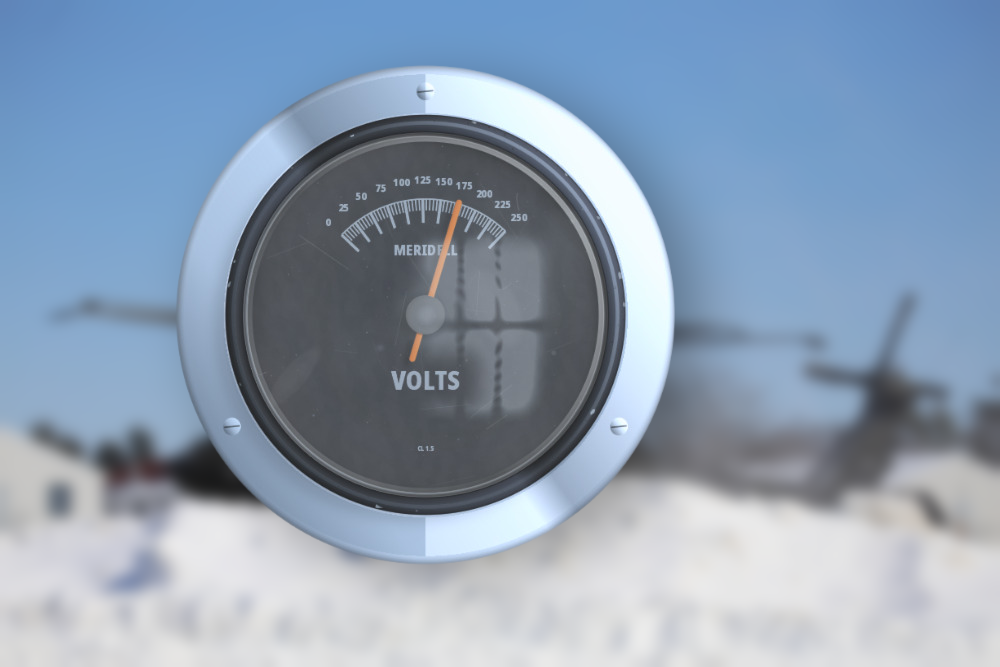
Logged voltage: 175 V
